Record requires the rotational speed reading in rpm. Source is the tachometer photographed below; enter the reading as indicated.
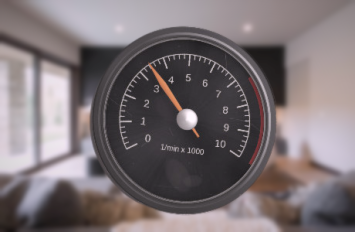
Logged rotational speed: 3400 rpm
